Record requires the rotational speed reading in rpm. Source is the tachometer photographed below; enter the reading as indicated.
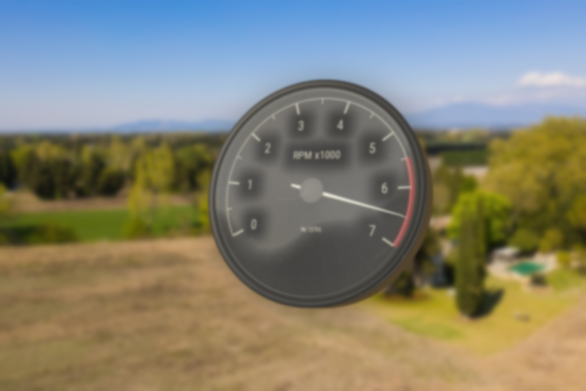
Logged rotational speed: 6500 rpm
